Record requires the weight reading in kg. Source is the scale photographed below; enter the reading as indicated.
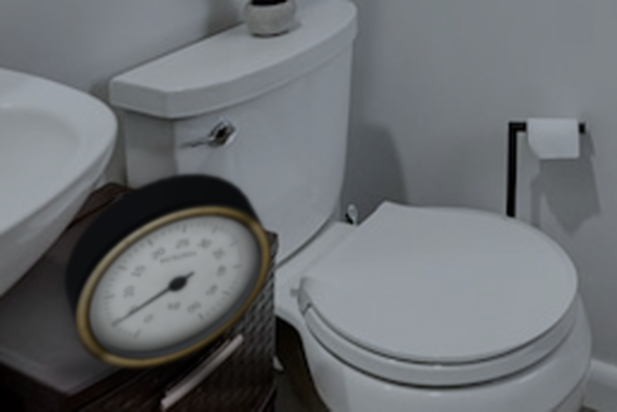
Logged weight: 5 kg
